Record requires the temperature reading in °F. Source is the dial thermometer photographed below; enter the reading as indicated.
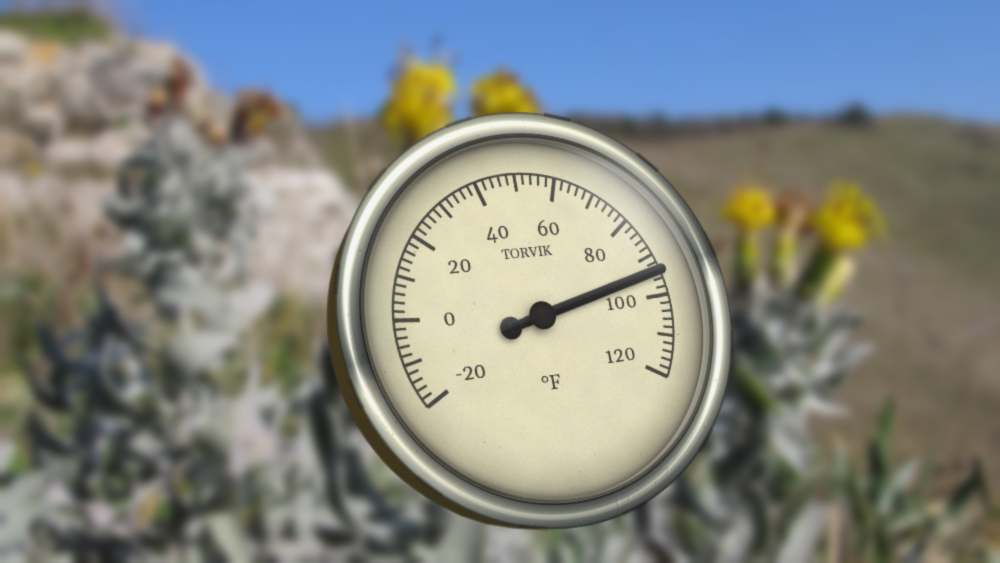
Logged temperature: 94 °F
